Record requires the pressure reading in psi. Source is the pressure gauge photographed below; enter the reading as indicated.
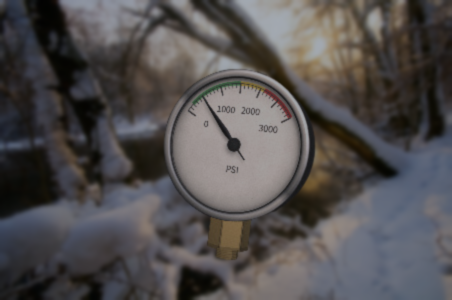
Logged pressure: 500 psi
